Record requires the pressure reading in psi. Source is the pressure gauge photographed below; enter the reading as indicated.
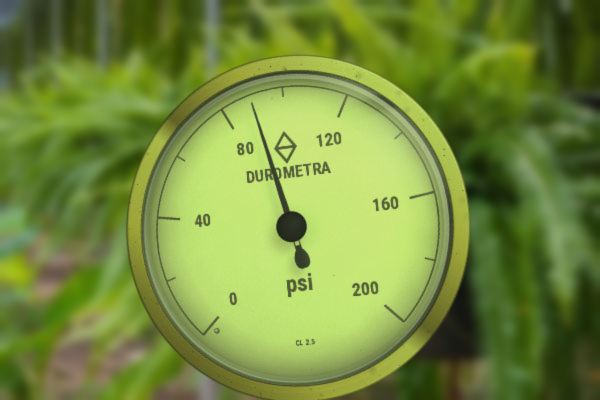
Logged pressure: 90 psi
